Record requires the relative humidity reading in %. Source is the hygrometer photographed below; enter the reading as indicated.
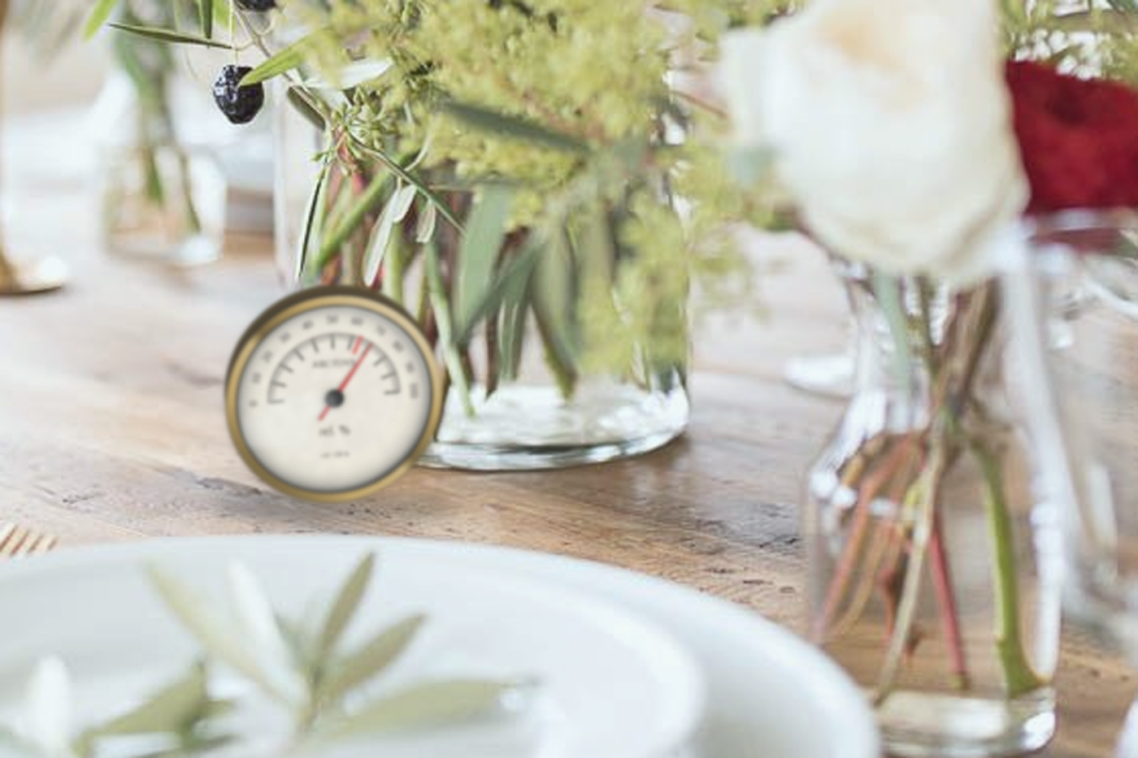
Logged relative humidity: 70 %
